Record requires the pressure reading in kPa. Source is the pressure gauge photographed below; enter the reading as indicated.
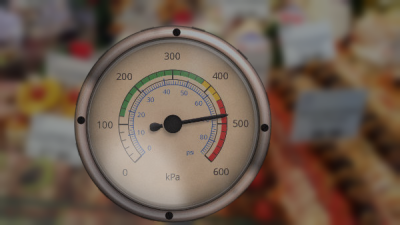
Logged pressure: 480 kPa
